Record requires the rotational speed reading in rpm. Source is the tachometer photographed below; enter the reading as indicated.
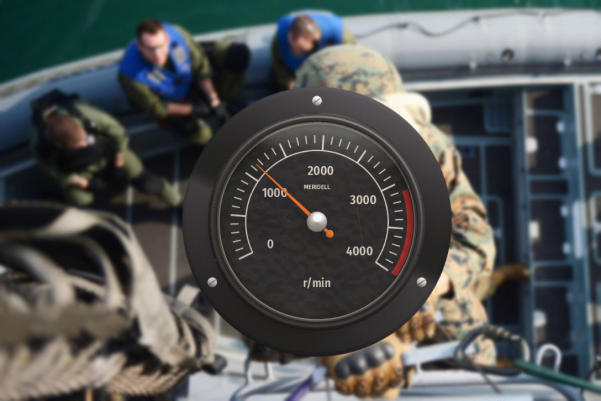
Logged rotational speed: 1150 rpm
